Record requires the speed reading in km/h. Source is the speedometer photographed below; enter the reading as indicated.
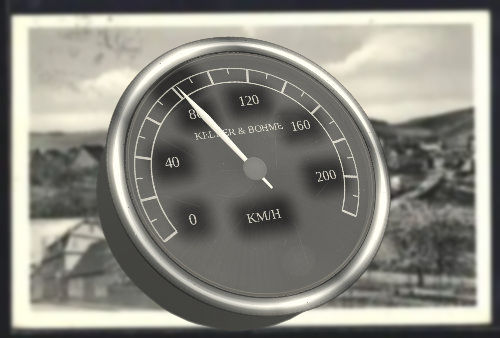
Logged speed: 80 km/h
